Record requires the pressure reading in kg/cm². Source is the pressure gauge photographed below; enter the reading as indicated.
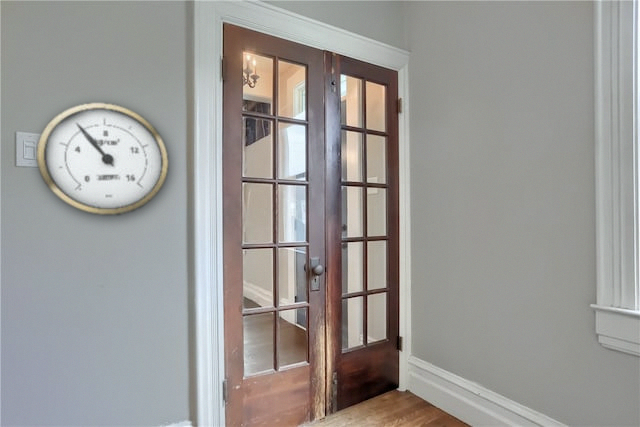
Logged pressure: 6 kg/cm²
